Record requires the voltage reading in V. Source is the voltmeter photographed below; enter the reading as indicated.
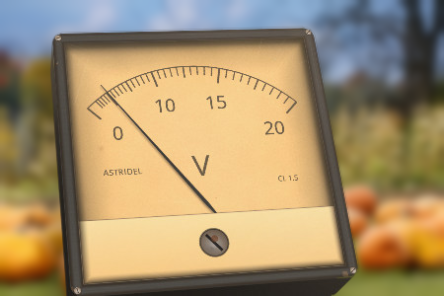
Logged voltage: 5 V
